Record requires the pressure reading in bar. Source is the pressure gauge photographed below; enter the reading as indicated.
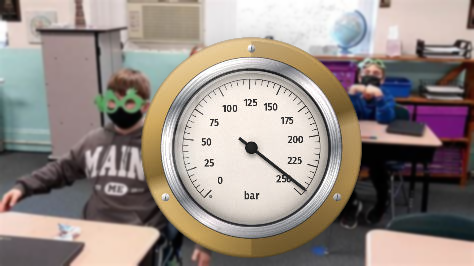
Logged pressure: 245 bar
